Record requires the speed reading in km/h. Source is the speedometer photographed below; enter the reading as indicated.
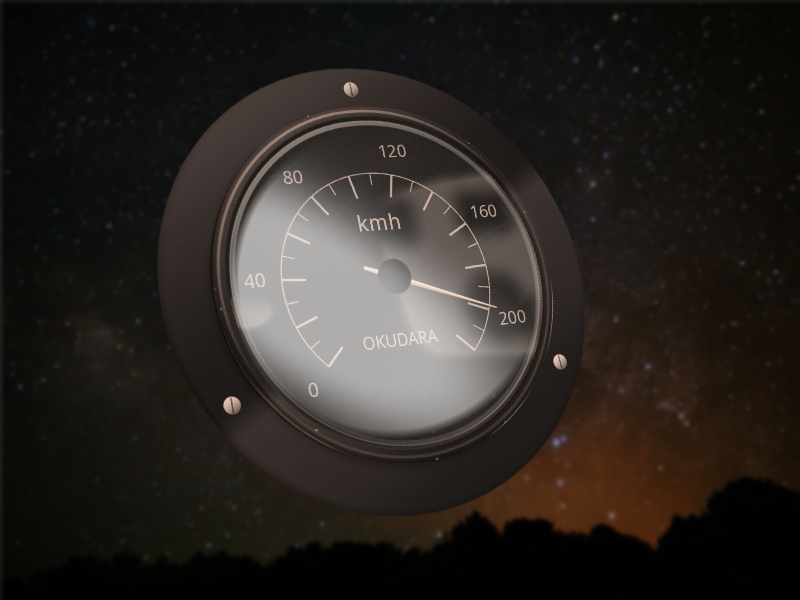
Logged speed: 200 km/h
